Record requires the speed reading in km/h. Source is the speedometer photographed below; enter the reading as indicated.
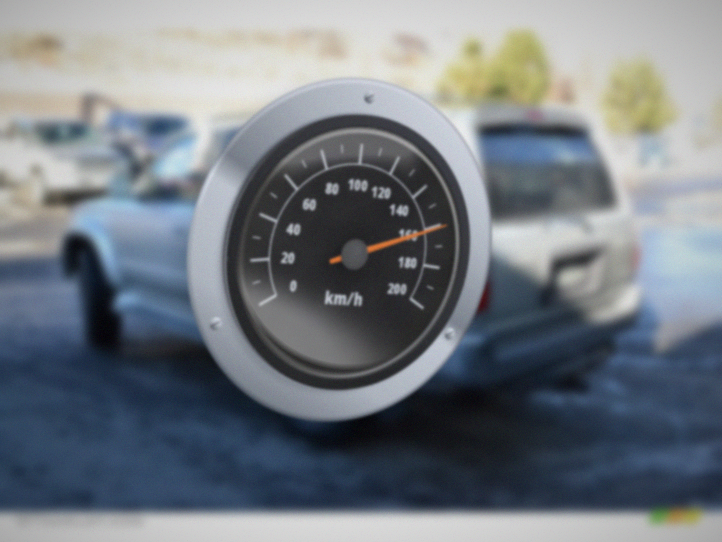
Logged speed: 160 km/h
